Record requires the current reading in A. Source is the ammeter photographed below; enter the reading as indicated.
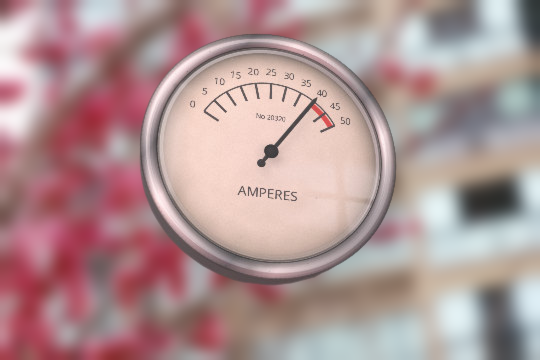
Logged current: 40 A
